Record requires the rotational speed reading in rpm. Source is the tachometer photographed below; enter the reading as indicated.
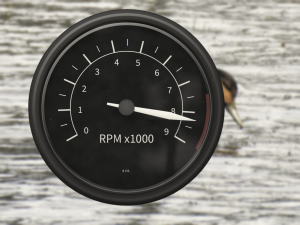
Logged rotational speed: 8250 rpm
